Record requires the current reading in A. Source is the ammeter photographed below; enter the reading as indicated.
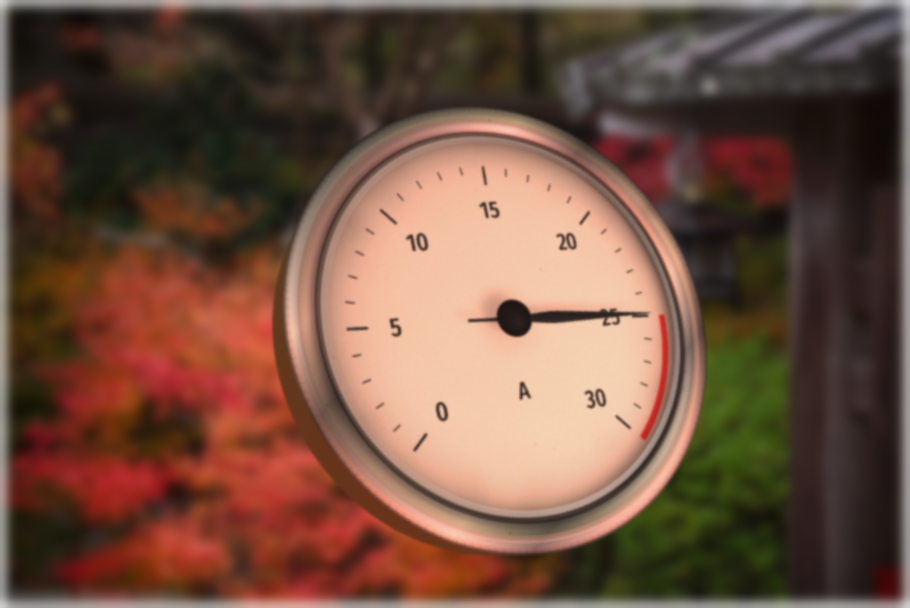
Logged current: 25 A
